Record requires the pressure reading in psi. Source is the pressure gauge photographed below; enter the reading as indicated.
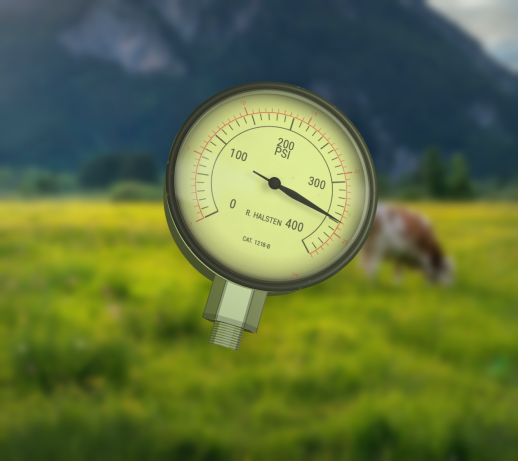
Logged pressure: 350 psi
